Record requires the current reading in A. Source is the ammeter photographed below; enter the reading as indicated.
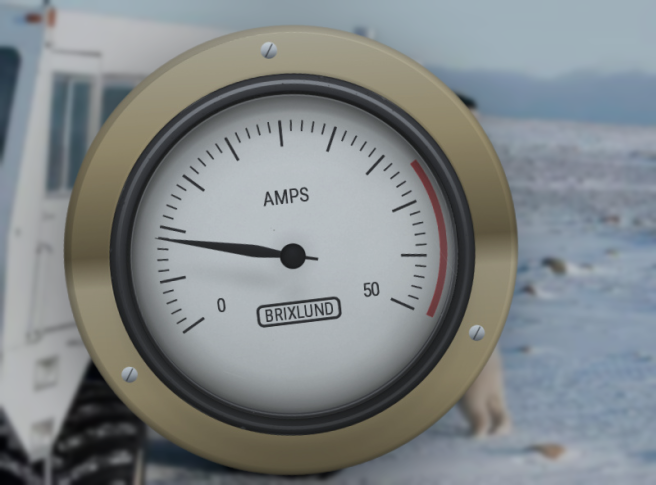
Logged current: 9 A
